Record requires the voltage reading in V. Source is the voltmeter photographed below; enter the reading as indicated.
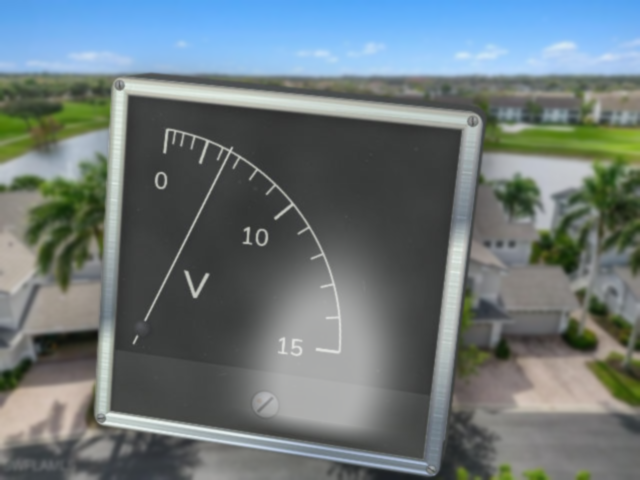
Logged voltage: 6.5 V
